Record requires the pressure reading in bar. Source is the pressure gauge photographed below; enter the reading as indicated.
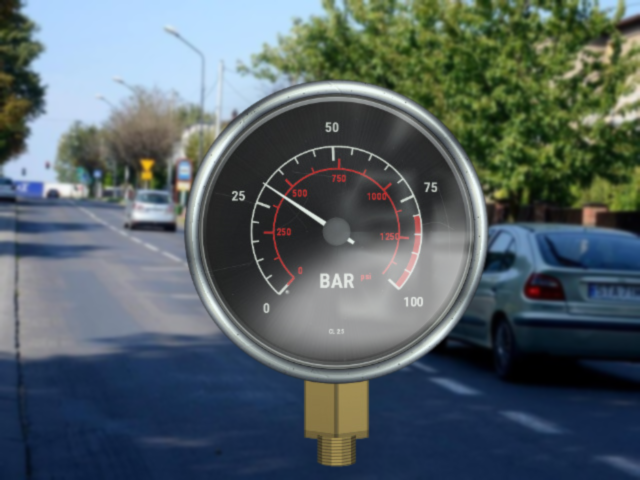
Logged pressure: 30 bar
